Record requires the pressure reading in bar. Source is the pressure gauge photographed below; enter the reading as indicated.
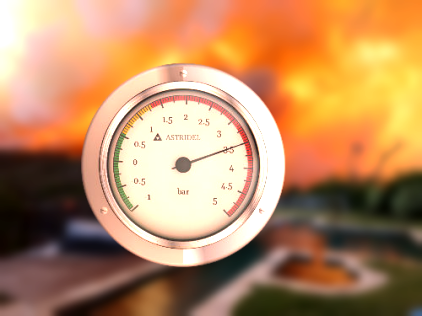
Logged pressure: 3.5 bar
